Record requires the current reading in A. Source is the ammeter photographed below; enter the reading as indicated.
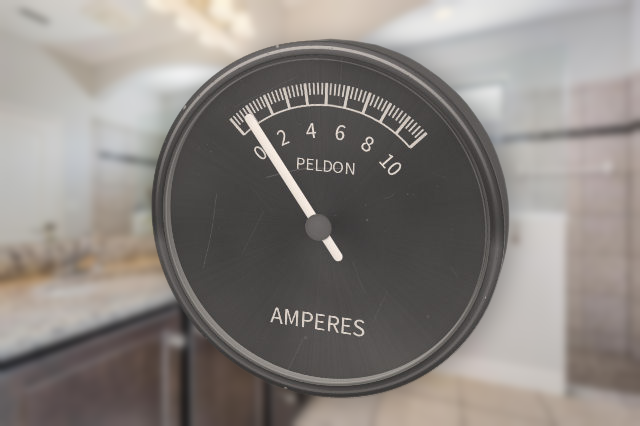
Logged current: 1 A
